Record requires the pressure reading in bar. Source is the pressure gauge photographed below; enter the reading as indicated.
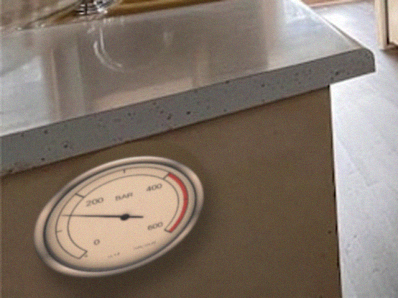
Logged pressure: 150 bar
